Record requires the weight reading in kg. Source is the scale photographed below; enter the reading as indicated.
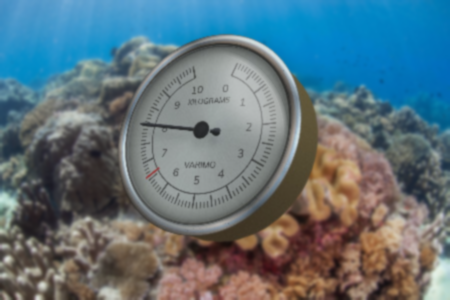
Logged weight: 8 kg
